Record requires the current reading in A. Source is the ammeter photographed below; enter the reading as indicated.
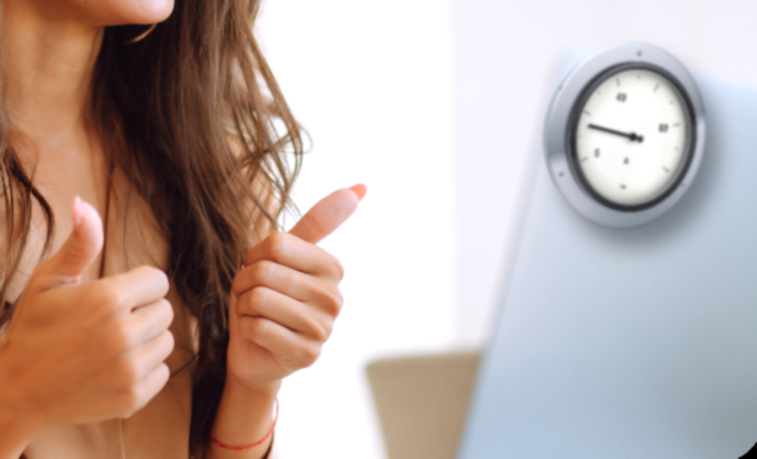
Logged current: 15 A
